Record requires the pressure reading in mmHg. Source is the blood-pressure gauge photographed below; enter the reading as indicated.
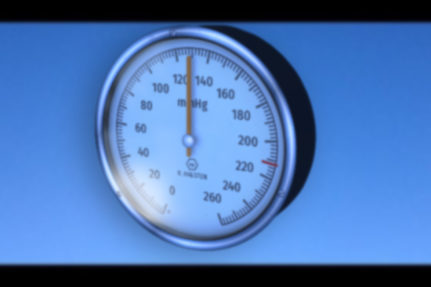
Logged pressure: 130 mmHg
